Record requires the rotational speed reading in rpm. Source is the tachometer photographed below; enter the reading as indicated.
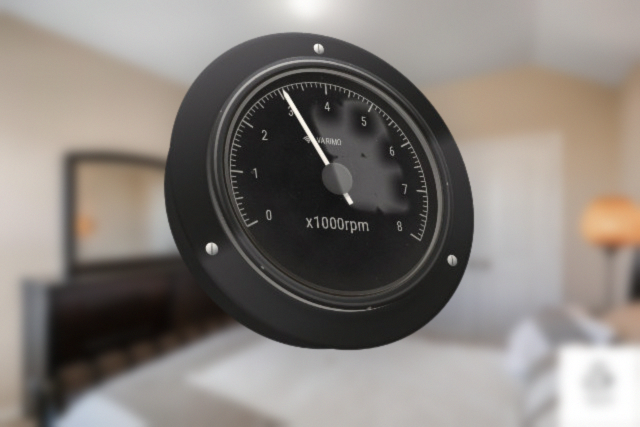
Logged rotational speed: 3000 rpm
